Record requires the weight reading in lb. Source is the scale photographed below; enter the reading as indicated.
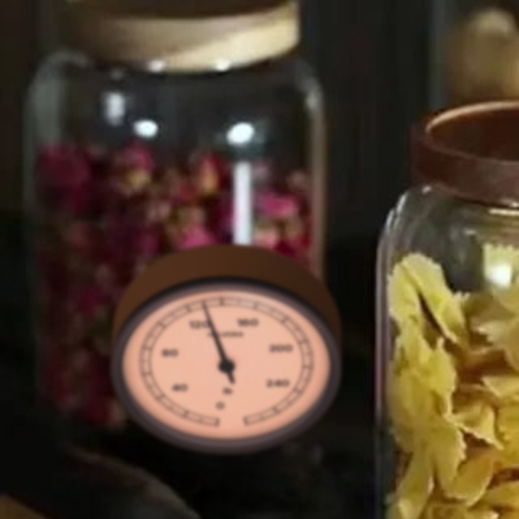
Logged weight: 130 lb
